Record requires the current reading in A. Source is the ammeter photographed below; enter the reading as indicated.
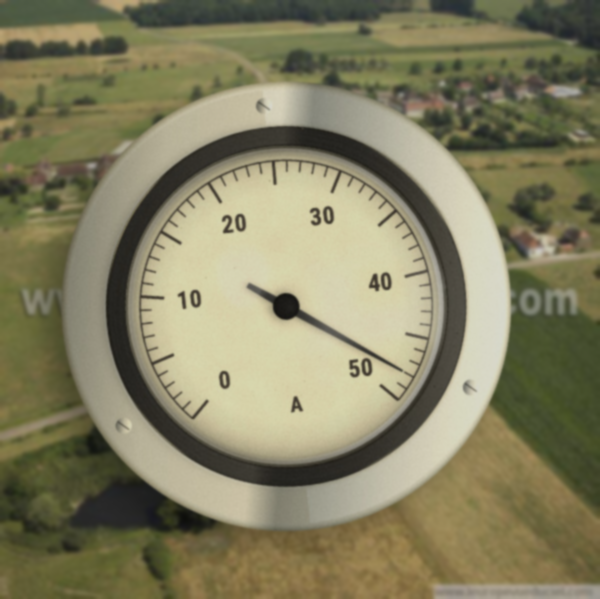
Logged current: 48 A
